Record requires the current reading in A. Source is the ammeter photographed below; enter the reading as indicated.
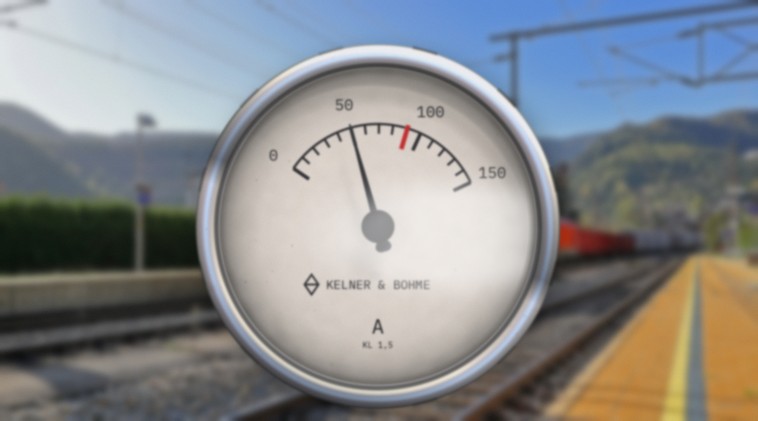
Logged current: 50 A
